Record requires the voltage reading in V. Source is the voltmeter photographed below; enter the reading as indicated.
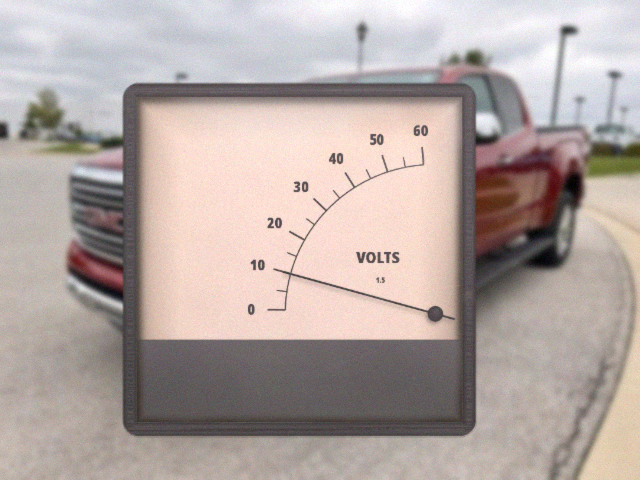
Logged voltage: 10 V
